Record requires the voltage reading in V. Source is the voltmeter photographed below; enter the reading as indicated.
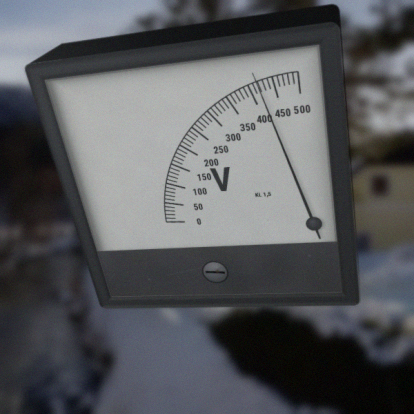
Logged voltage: 420 V
